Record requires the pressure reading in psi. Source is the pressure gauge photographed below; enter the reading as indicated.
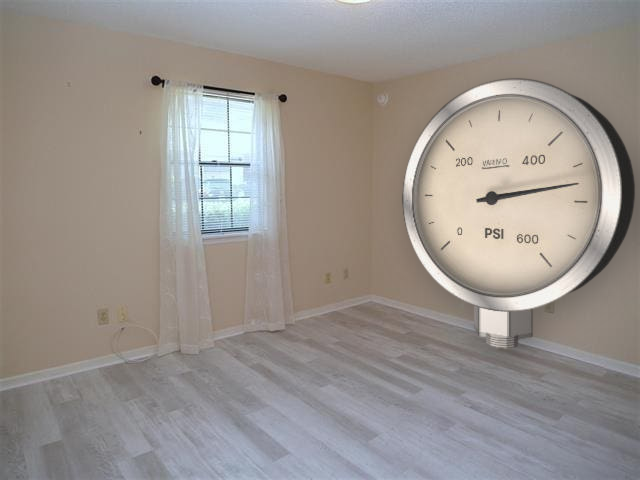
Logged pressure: 475 psi
